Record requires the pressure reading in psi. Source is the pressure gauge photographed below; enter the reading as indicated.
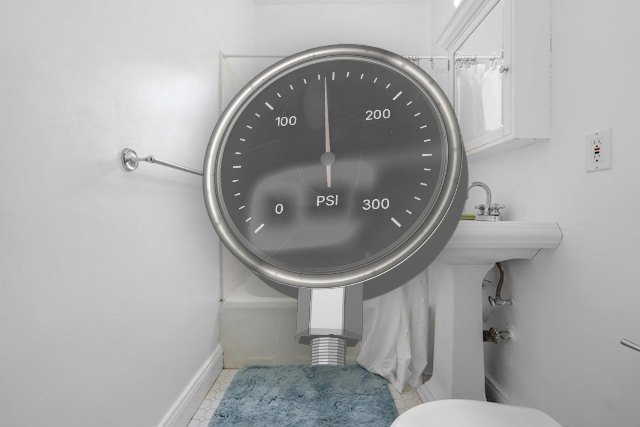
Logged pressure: 145 psi
